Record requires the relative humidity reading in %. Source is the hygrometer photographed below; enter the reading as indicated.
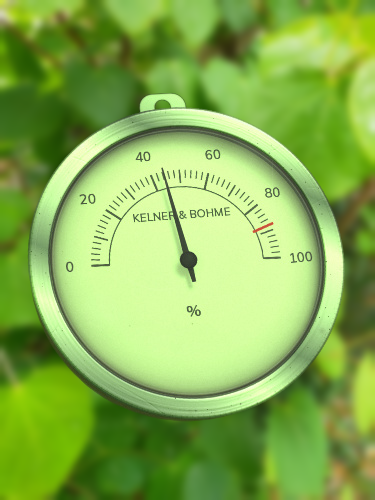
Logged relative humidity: 44 %
